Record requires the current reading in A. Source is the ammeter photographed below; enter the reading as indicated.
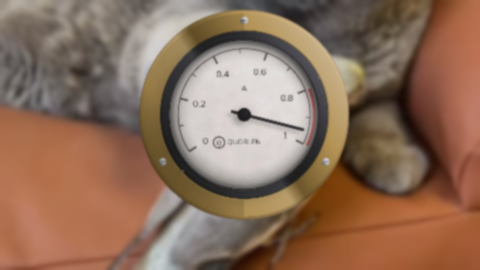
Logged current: 0.95 A
